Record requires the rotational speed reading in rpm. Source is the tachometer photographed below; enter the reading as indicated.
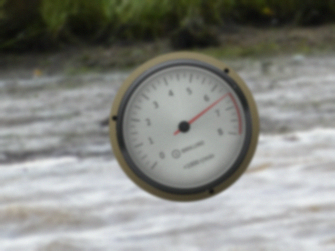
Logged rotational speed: 6500 rpm
